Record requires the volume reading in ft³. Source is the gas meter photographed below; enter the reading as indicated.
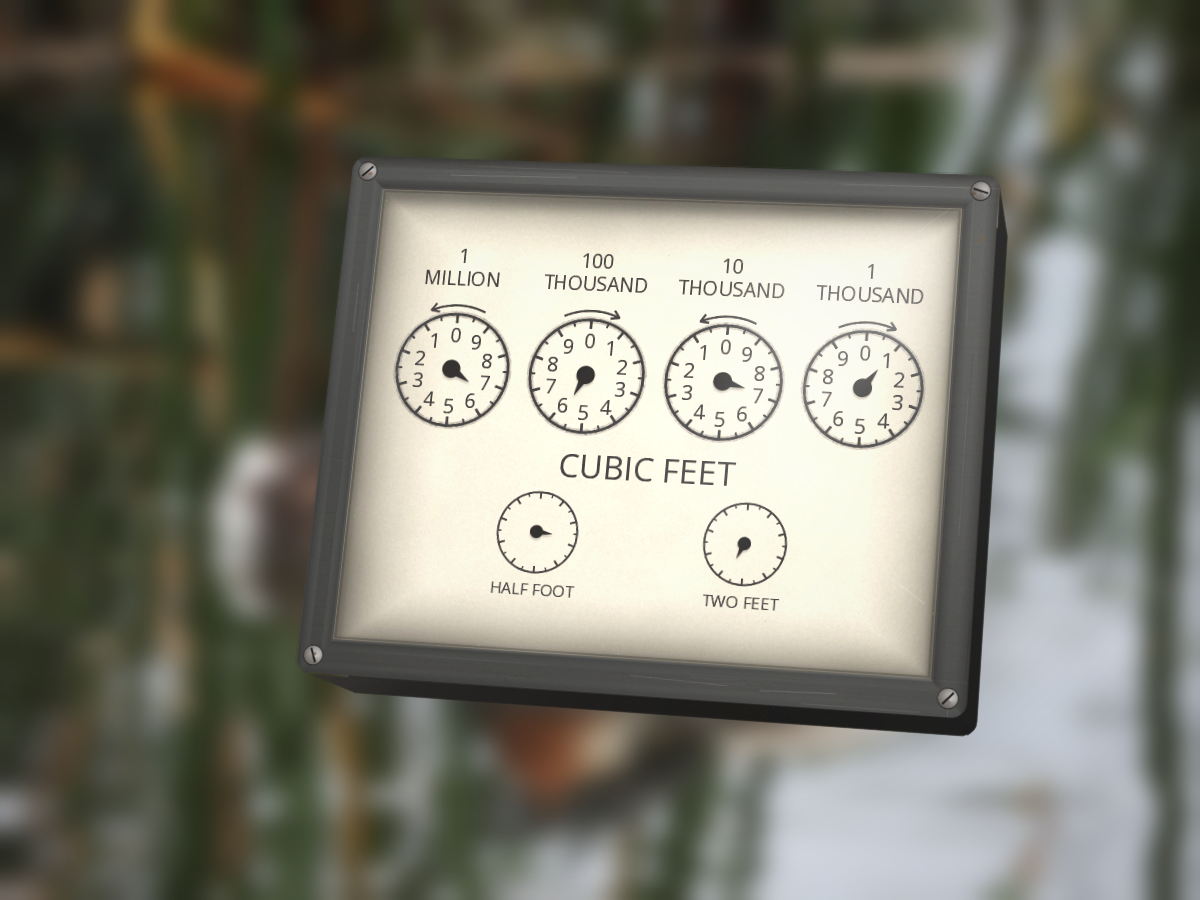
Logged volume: 657100 ft³
